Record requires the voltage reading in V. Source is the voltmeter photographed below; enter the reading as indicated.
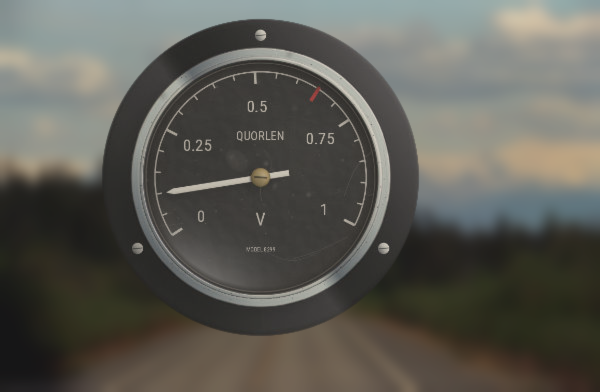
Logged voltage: 0.1 V
